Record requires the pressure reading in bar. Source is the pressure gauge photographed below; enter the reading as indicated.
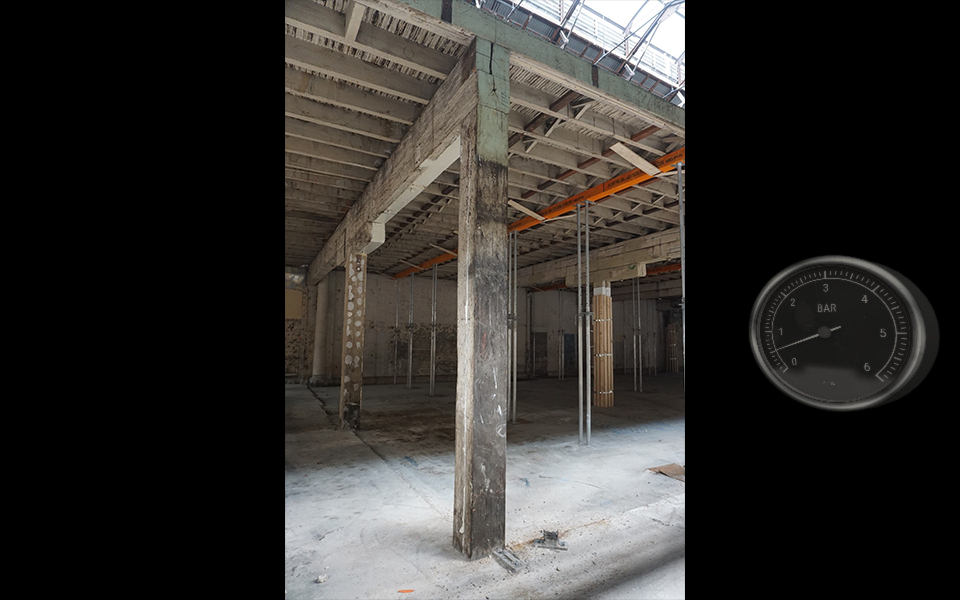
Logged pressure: 0.5 bar
